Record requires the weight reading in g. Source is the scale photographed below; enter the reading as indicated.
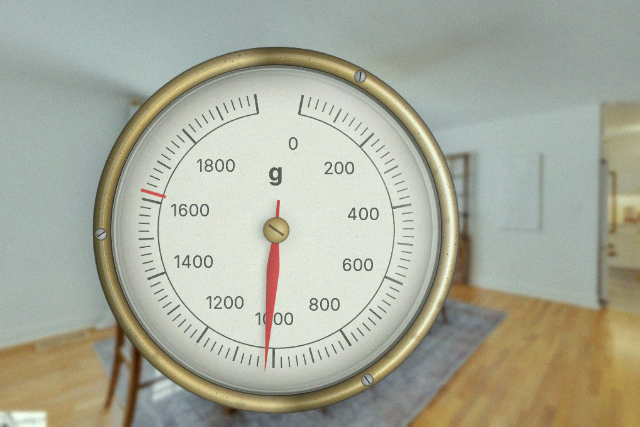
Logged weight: 1020 g
